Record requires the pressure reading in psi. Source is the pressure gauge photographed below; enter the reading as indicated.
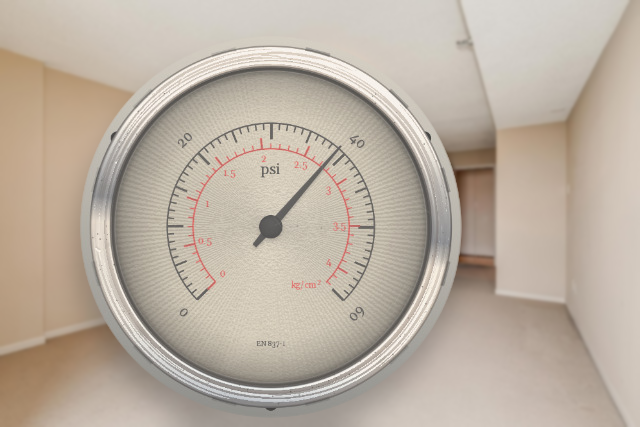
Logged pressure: 39 psi
